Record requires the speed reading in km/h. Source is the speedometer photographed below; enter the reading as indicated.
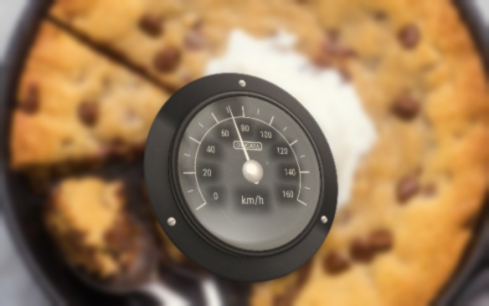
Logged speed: 70 km/h
